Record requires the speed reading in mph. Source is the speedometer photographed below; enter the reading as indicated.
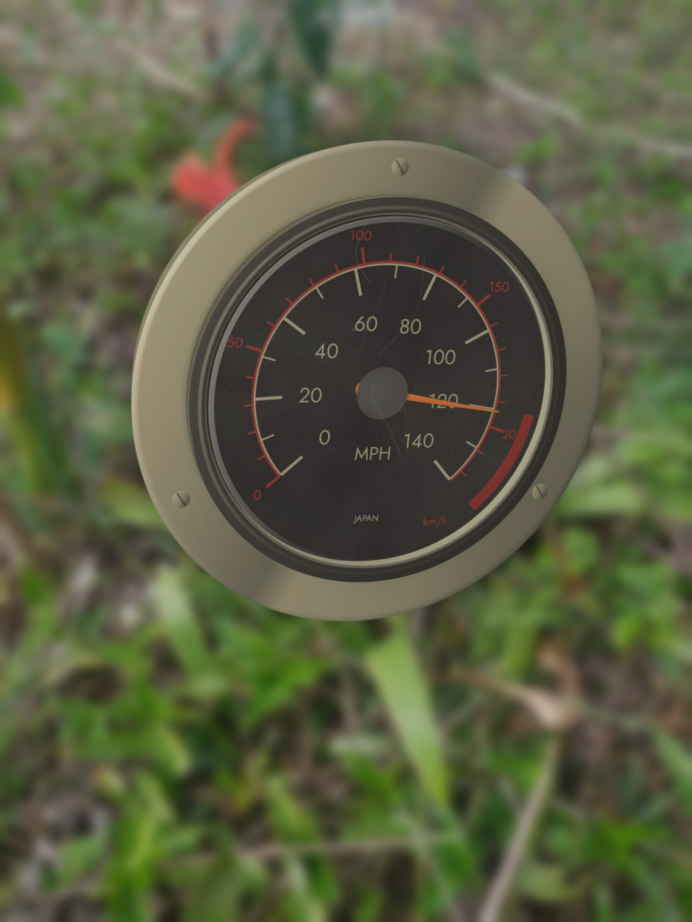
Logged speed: 120 mph
